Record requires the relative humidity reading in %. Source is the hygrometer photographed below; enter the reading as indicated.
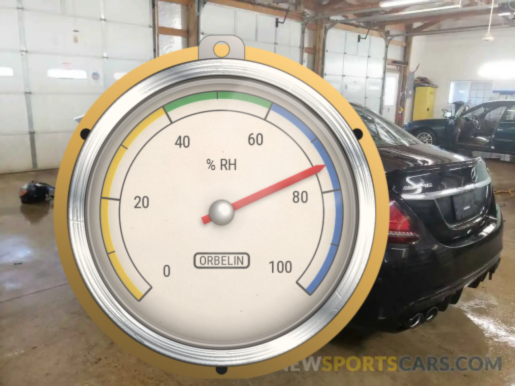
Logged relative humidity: 75 %
